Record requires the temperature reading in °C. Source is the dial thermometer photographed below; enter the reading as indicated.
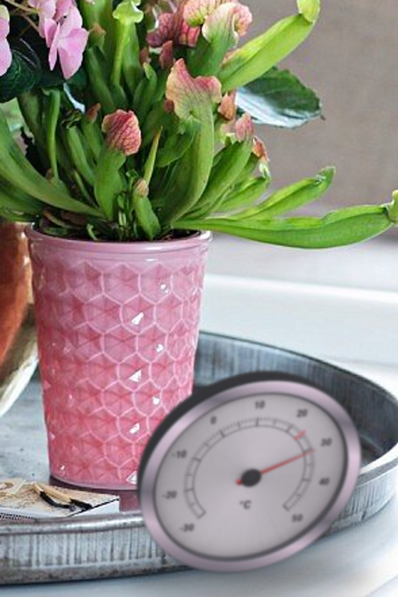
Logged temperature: 30 °C
